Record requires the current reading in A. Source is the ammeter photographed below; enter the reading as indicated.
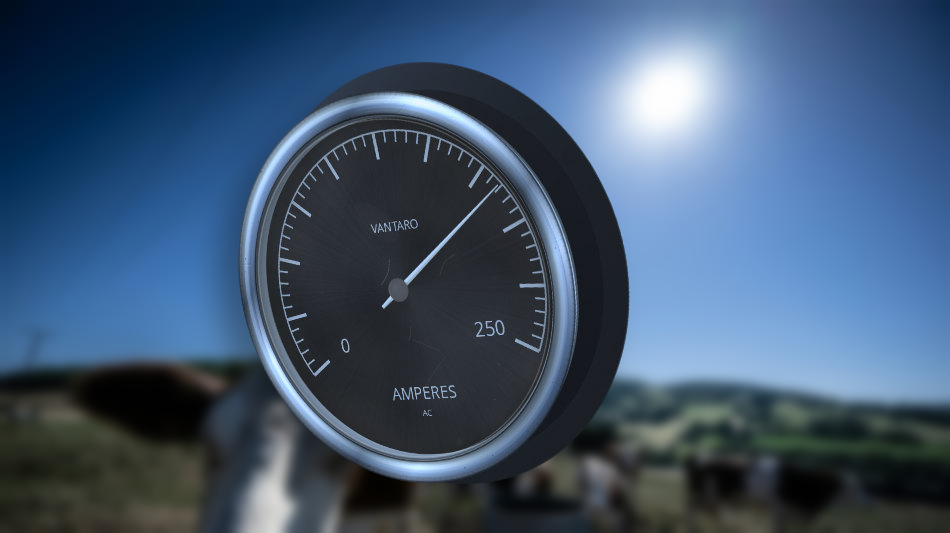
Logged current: 185 A
